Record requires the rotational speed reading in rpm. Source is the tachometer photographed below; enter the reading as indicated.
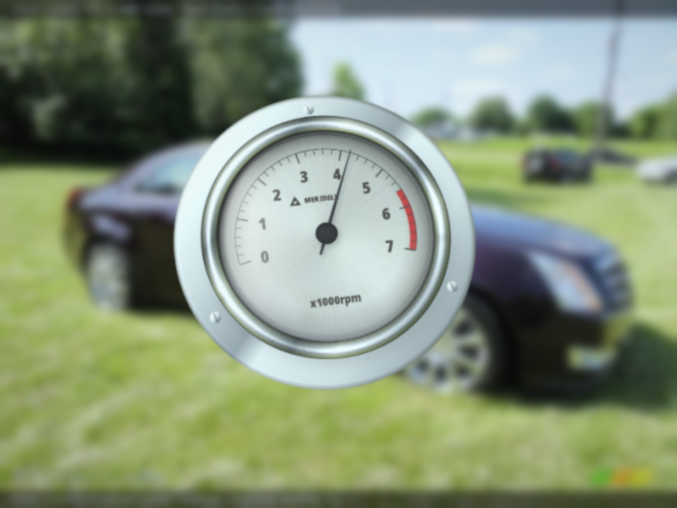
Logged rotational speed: 4200 rpm
